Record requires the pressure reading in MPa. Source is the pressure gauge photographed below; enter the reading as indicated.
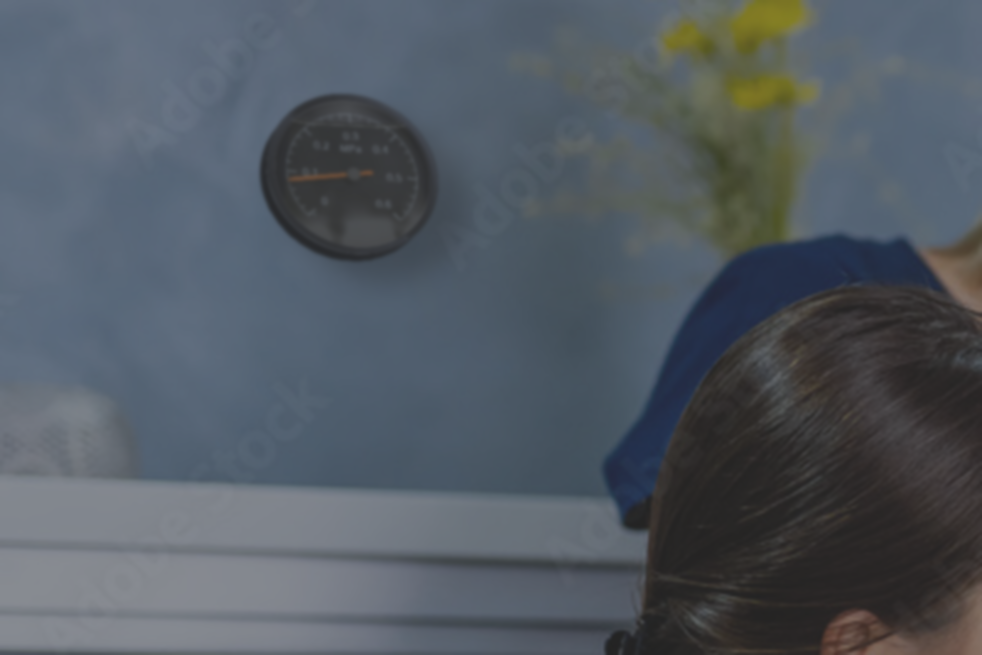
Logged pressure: 0.08 MPa
